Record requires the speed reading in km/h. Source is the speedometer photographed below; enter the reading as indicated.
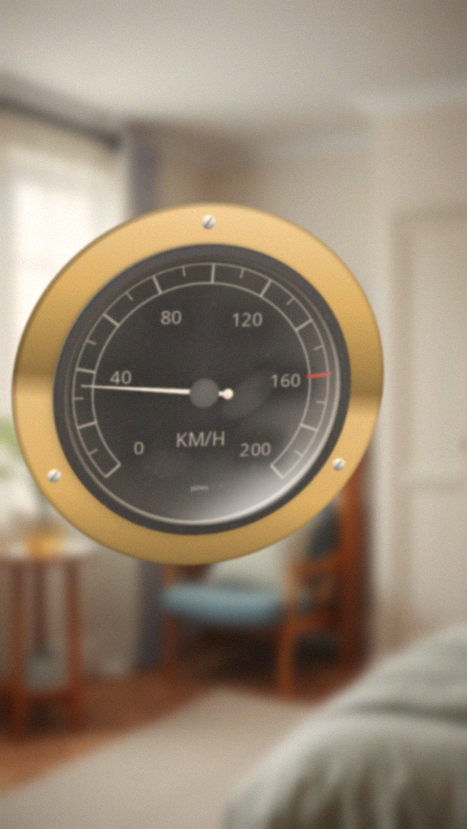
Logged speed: 35 km/h
